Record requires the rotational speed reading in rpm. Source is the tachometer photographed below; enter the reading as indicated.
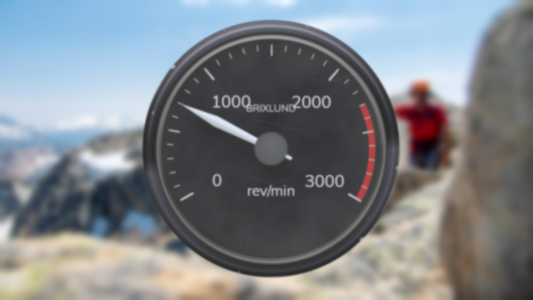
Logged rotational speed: 700 rpm
